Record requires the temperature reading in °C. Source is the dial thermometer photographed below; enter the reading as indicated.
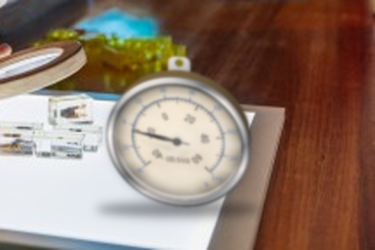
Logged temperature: -20 °C
